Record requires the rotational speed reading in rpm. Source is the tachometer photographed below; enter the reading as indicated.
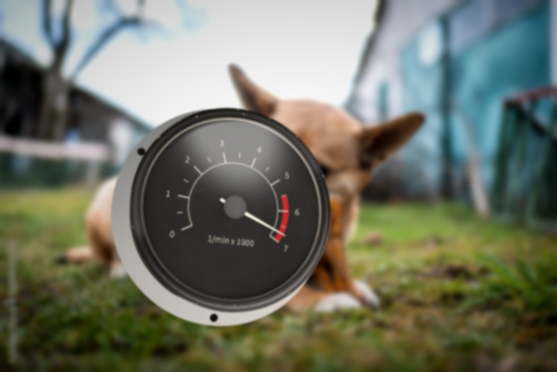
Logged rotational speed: 6750 rpm
